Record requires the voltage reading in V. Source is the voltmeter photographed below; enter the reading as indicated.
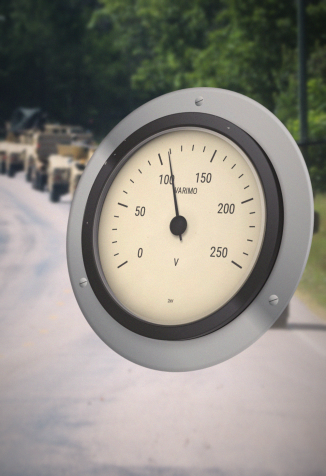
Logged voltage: 110 V
